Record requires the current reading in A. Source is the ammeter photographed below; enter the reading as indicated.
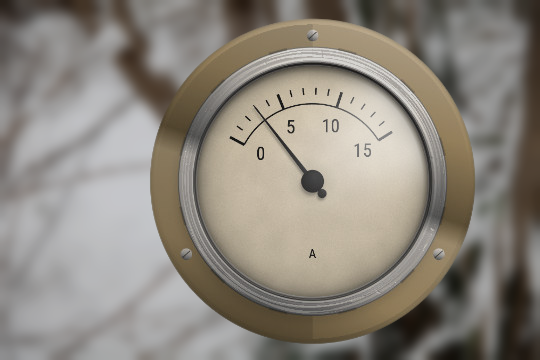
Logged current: 3 A
